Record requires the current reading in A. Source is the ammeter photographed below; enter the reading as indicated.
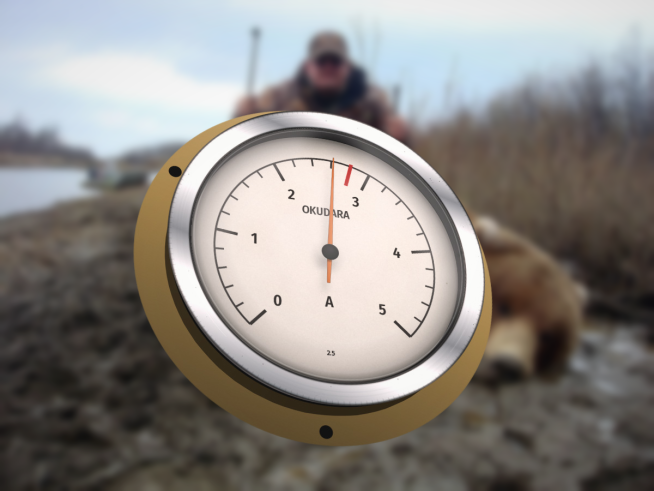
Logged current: 2.6 A
